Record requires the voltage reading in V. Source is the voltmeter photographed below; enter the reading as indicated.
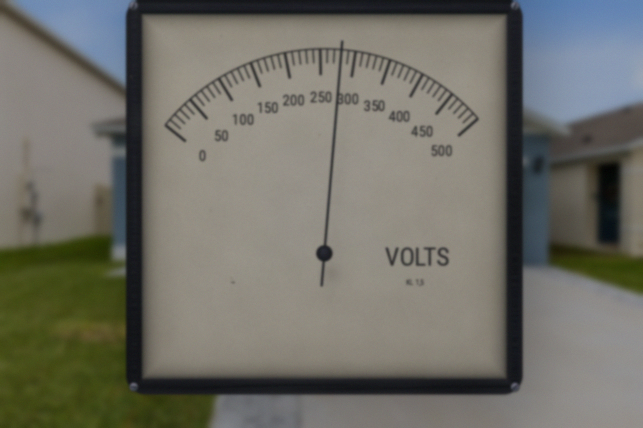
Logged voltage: 280 V
